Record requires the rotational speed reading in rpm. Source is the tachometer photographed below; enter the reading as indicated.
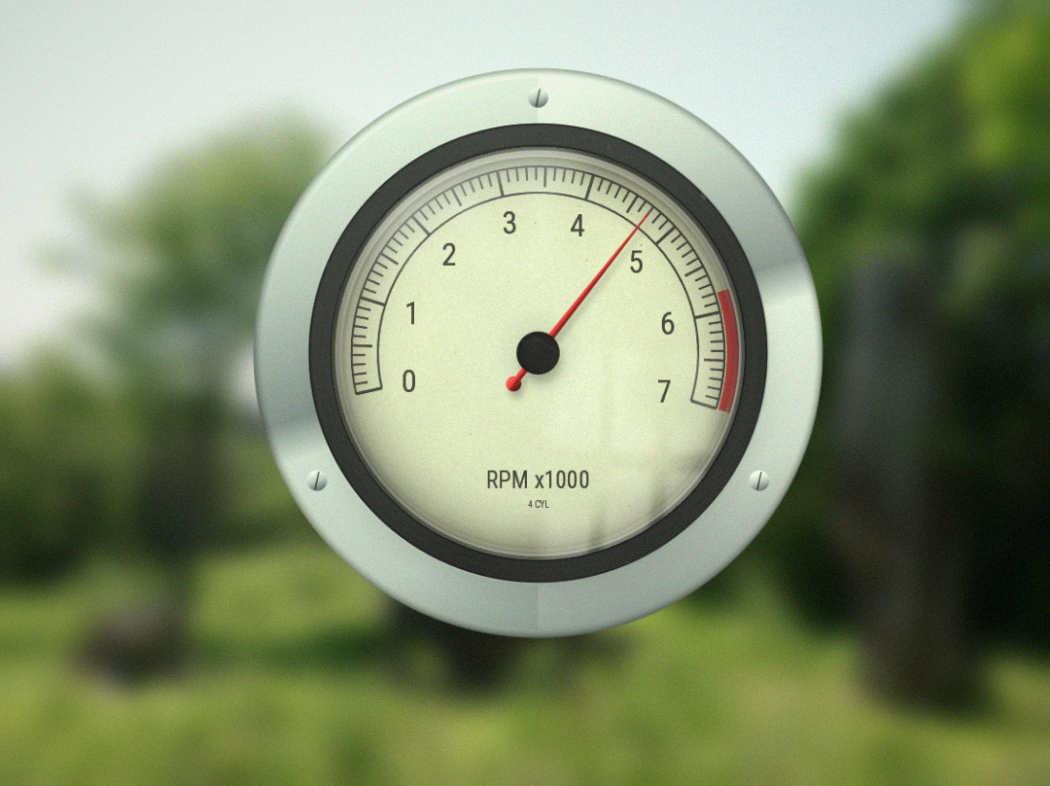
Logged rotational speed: 4700 rpm
